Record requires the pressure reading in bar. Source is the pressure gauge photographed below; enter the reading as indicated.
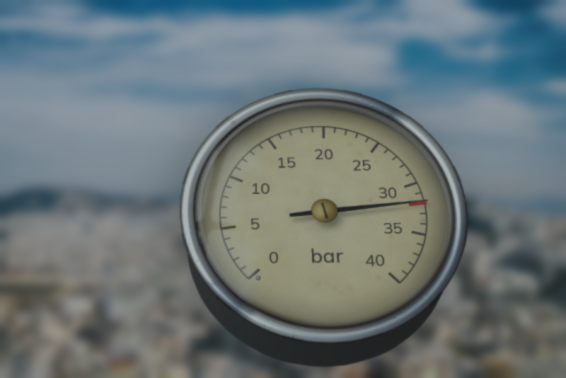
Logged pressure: 32 bar
